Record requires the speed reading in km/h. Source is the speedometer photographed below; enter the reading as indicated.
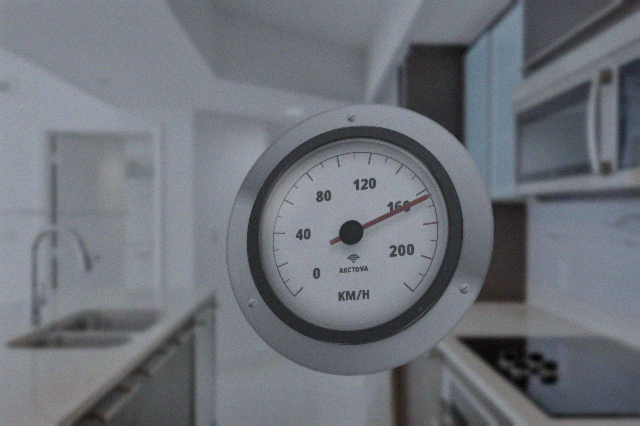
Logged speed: 165 km/h
